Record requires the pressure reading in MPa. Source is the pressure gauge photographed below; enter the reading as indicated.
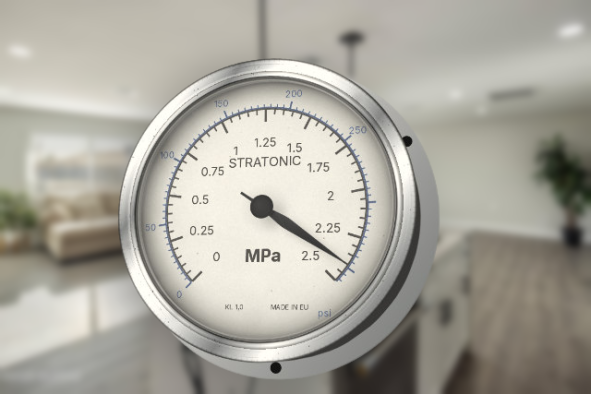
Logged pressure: 2.4 MPa
